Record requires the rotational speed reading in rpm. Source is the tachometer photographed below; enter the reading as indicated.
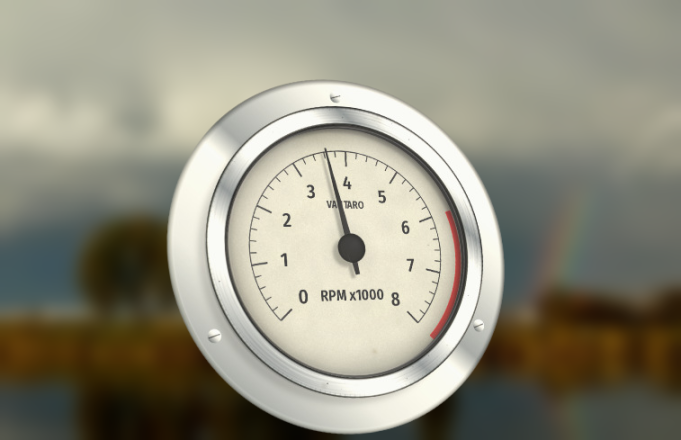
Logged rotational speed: 3600 rpm
